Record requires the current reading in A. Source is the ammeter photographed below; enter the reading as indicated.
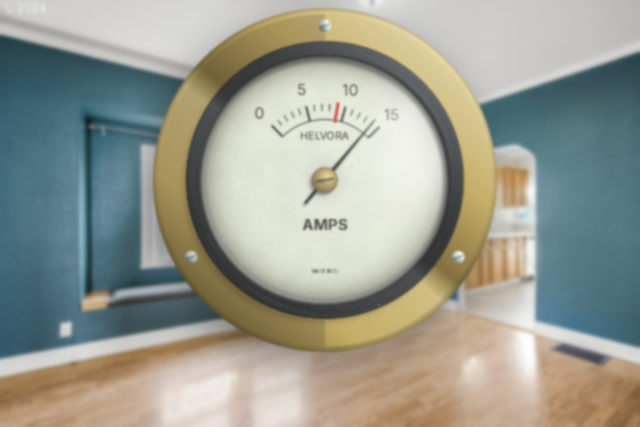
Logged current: 14 A
